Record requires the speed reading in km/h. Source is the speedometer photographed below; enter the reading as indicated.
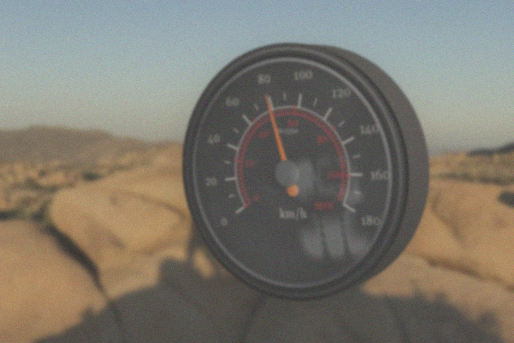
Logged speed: 80 km/h
